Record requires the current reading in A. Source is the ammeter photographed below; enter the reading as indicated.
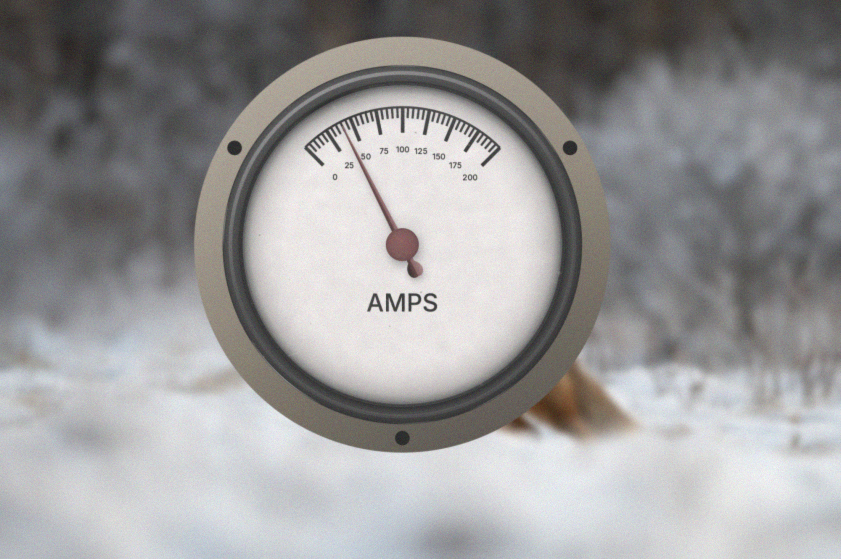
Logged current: 40 A
